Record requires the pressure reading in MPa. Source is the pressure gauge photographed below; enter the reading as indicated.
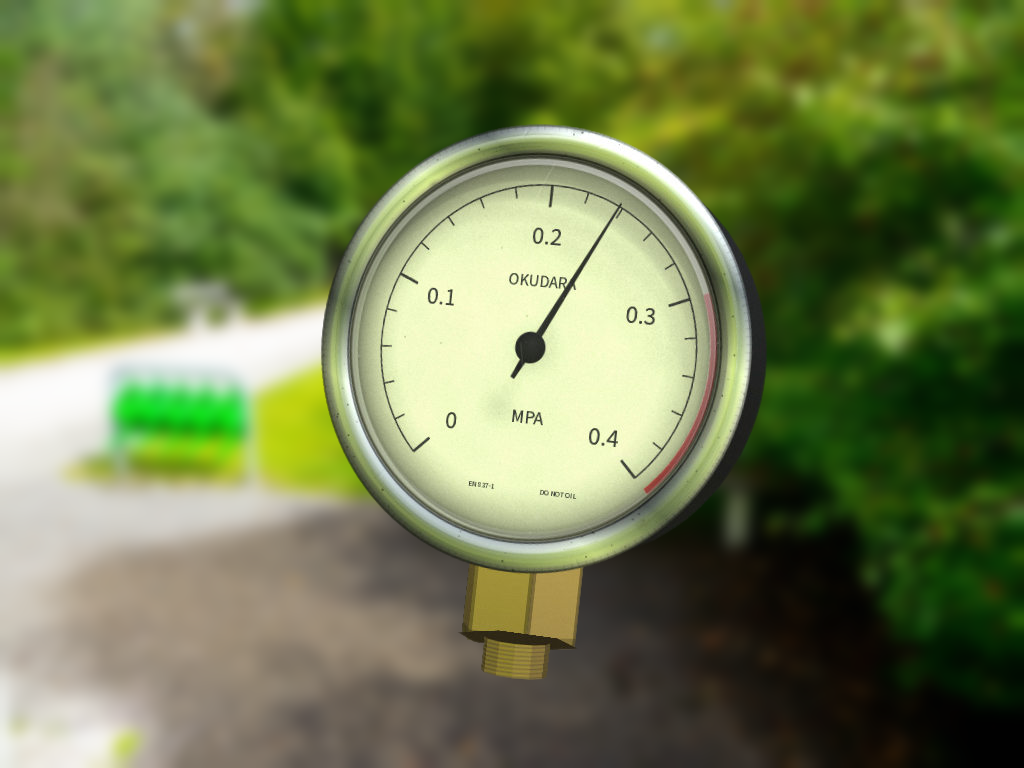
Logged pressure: 0.24 MPa
